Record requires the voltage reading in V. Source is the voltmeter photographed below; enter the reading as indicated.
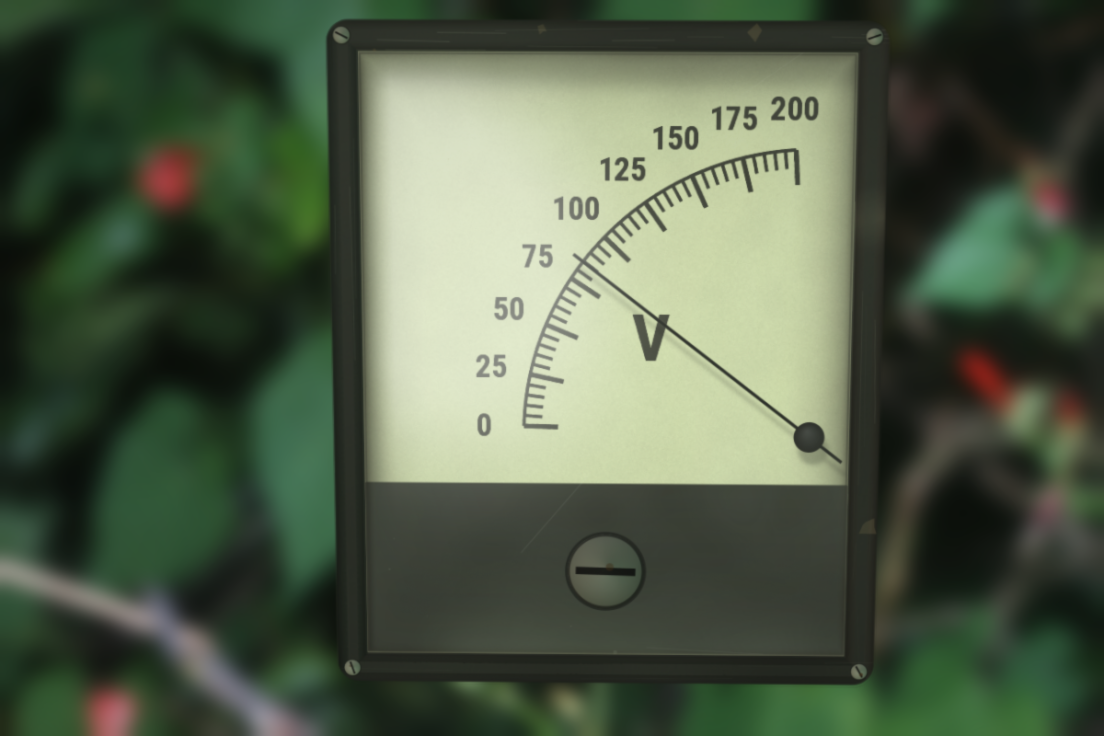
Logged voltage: 85 V
